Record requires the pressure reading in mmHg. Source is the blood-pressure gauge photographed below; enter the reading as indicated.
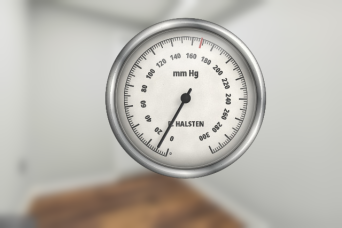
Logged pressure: 10 mmHg
